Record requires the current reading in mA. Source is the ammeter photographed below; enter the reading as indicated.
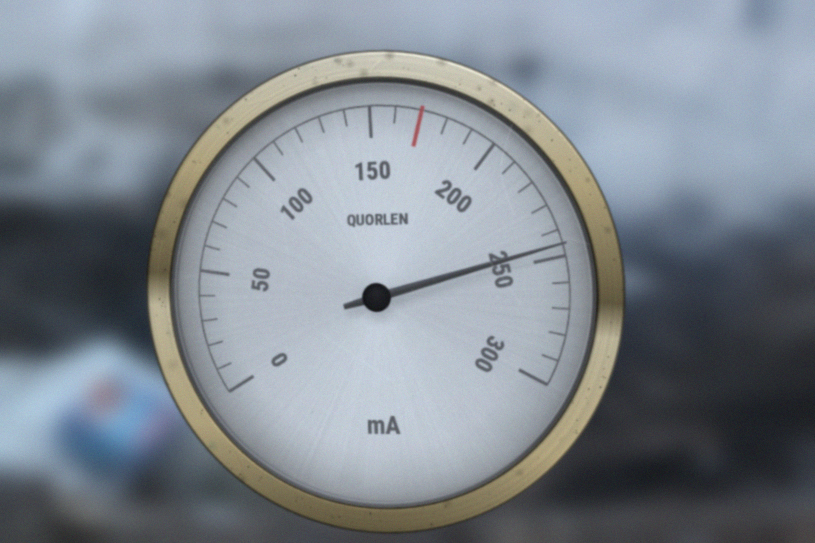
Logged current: 245 mA
